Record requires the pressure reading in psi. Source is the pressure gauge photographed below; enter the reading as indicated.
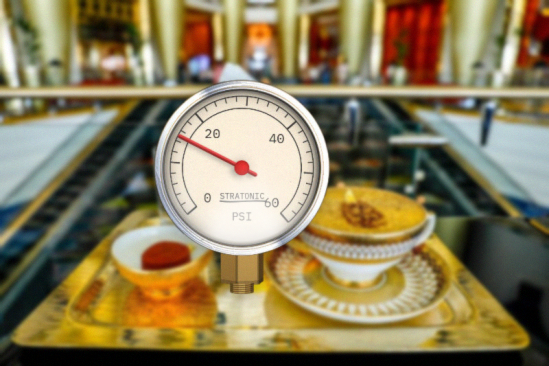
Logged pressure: 15 psi
